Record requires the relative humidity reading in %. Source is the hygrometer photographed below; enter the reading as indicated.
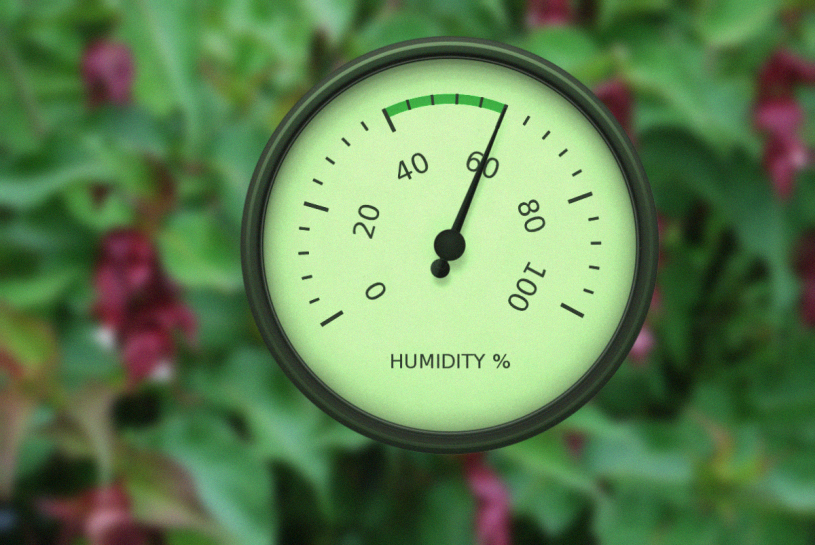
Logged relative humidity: 60 %
